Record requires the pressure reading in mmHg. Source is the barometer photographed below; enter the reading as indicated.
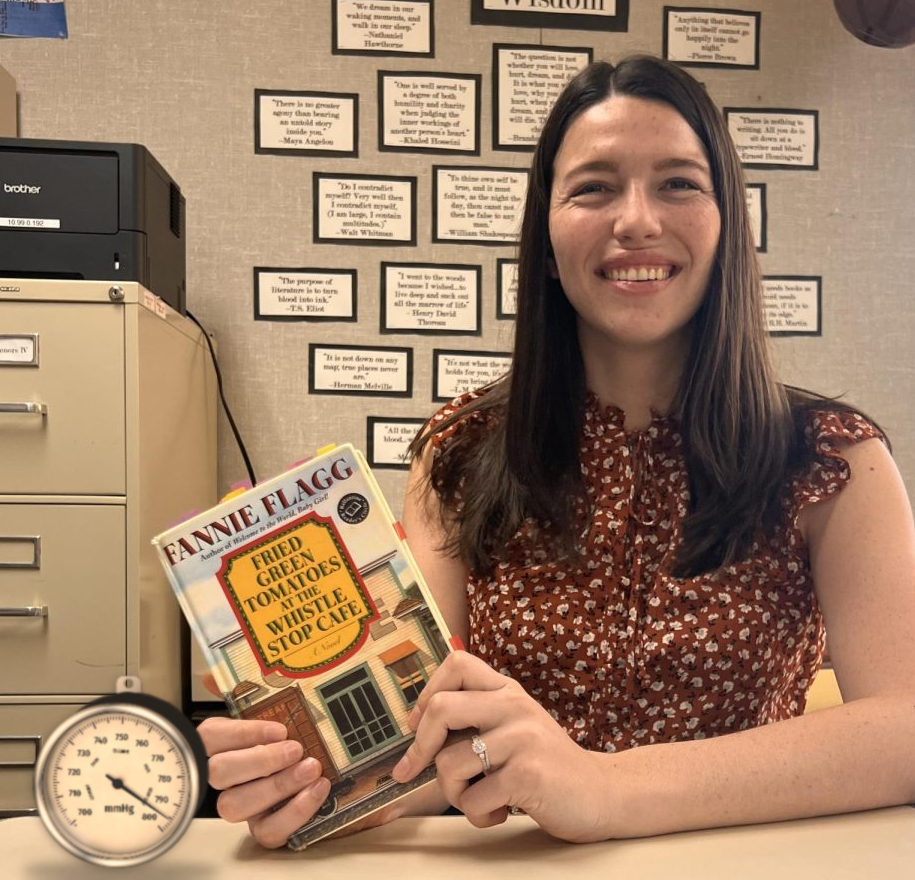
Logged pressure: 795 mmHg
